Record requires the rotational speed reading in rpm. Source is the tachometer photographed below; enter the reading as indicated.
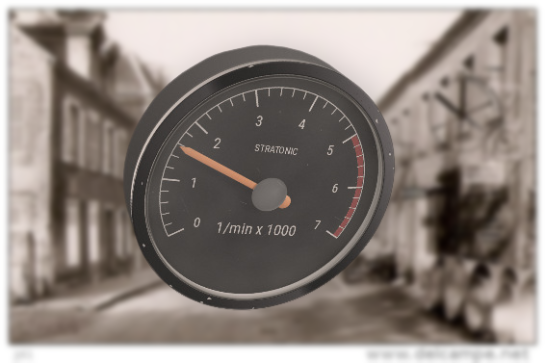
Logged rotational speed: 1600 rpm
